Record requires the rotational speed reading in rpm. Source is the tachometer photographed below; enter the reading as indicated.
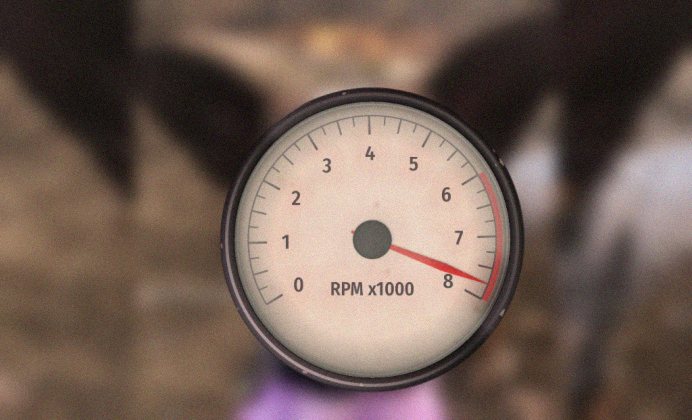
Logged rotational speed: 7750 rpm
